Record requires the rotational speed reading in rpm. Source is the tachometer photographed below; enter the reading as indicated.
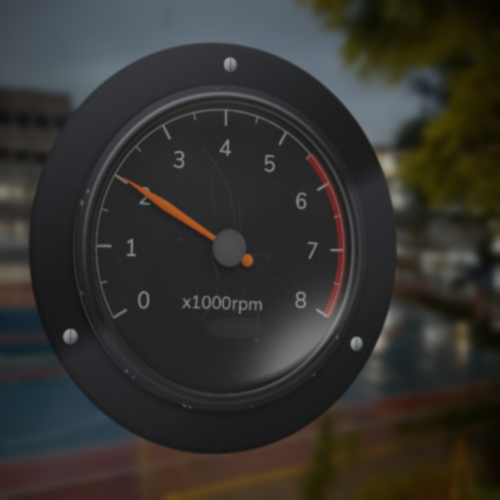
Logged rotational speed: 2000 rpm
